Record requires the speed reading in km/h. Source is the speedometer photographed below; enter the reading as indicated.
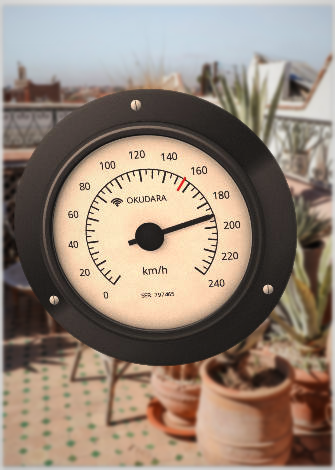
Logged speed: 190 km/h
